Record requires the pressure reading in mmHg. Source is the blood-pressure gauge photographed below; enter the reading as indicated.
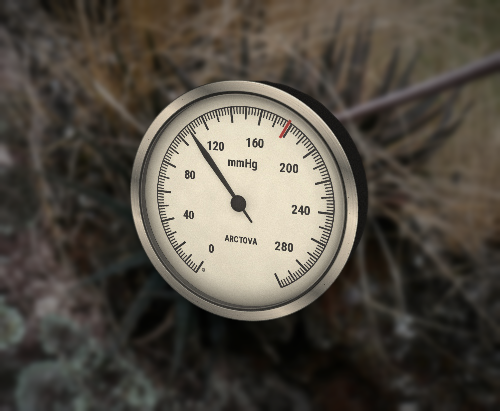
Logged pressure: 110 mmHg
